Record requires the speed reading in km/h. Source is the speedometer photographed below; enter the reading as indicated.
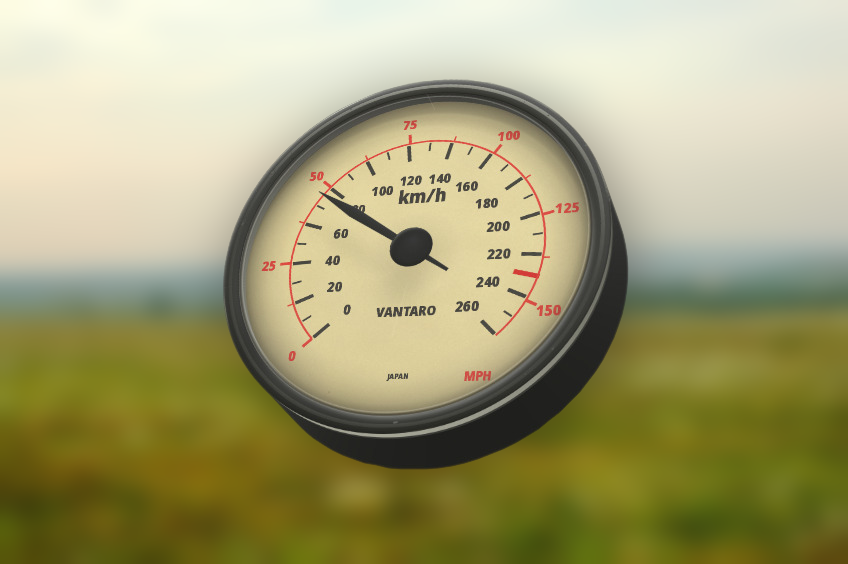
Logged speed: 75 km/h
